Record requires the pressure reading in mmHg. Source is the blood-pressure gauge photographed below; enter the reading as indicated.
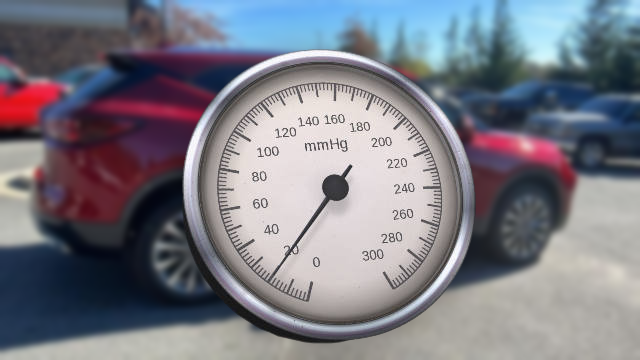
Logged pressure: 20 mmHg
